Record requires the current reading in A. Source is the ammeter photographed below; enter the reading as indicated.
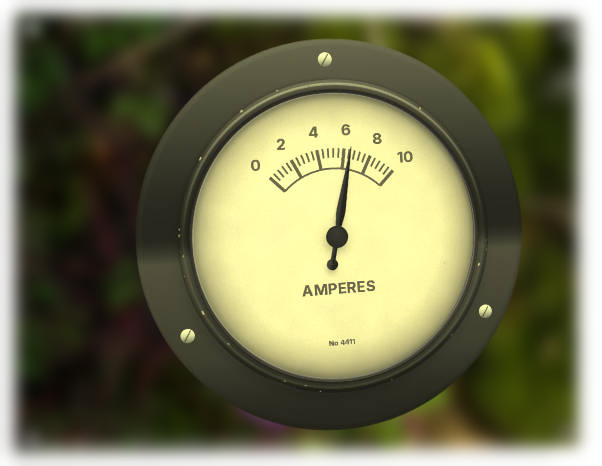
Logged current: 6.4 A
